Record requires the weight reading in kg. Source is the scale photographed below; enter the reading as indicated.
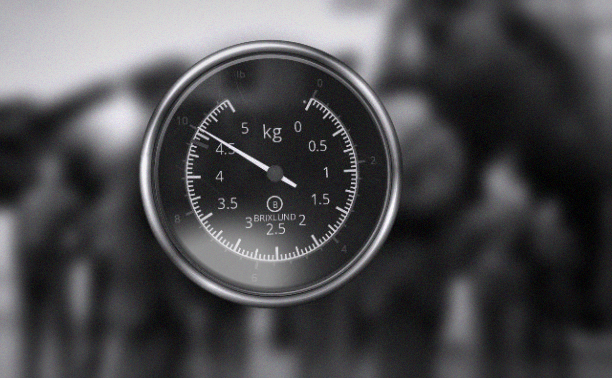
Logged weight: 4.55 kg
